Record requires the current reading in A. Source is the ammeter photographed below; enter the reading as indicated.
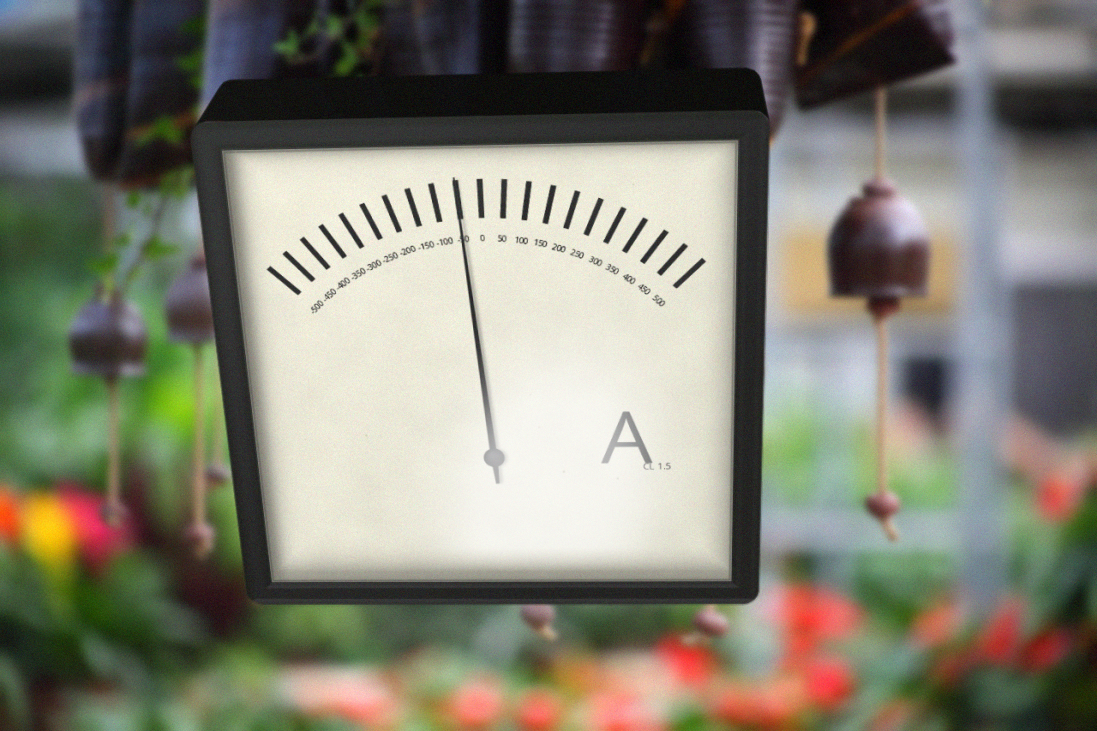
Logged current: -50 A
